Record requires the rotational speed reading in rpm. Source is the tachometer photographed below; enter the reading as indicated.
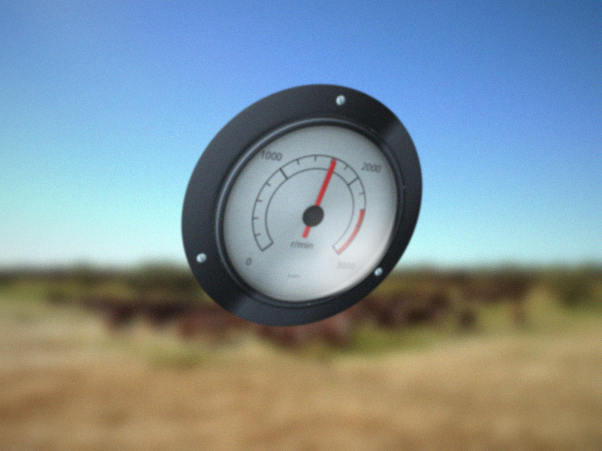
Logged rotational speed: 1600 rpm
